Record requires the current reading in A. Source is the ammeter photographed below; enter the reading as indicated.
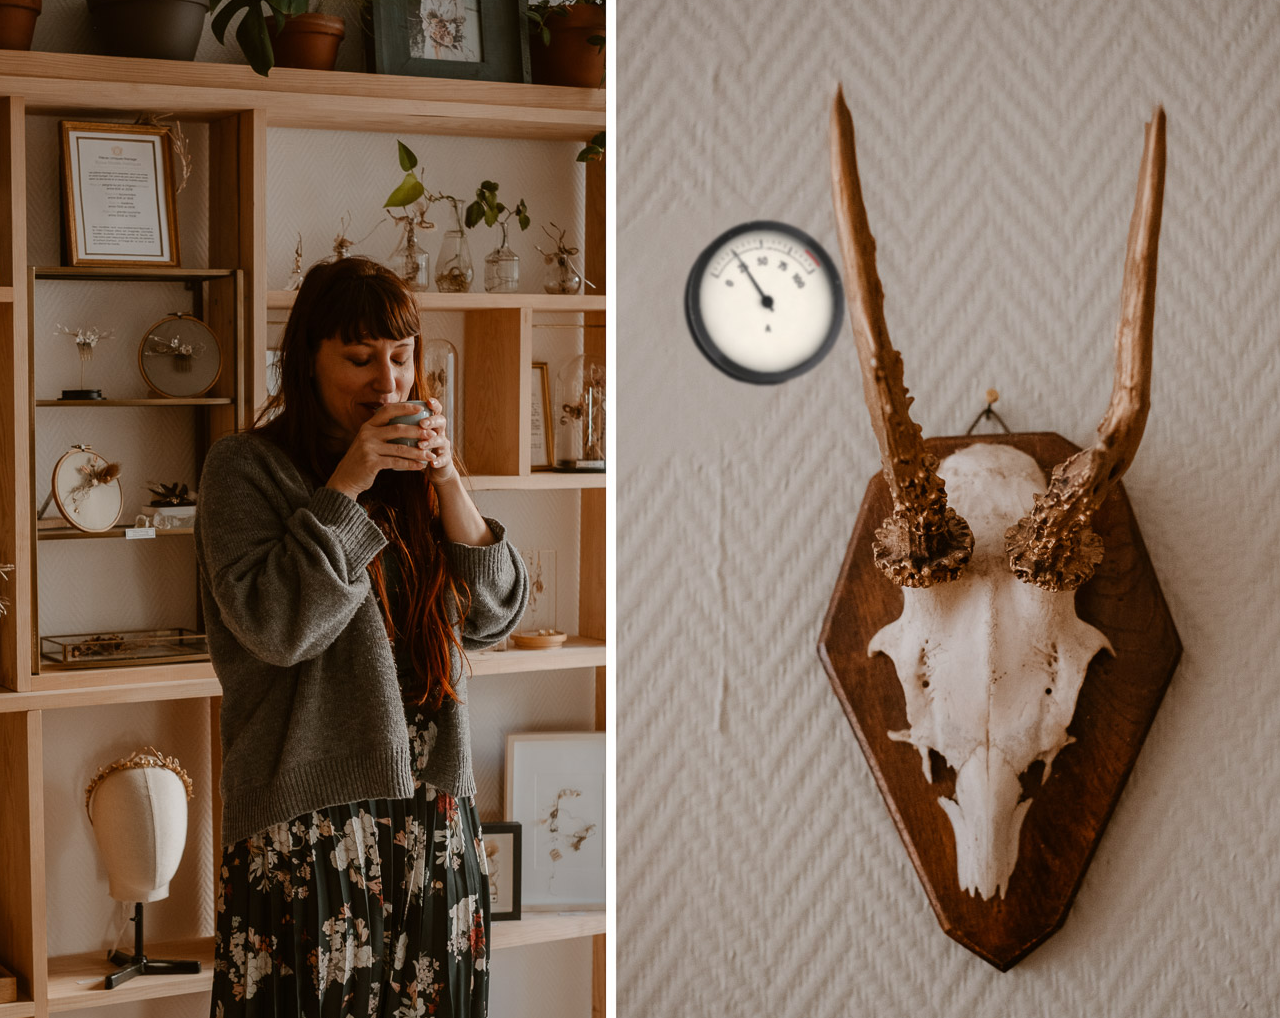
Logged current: 25 A
